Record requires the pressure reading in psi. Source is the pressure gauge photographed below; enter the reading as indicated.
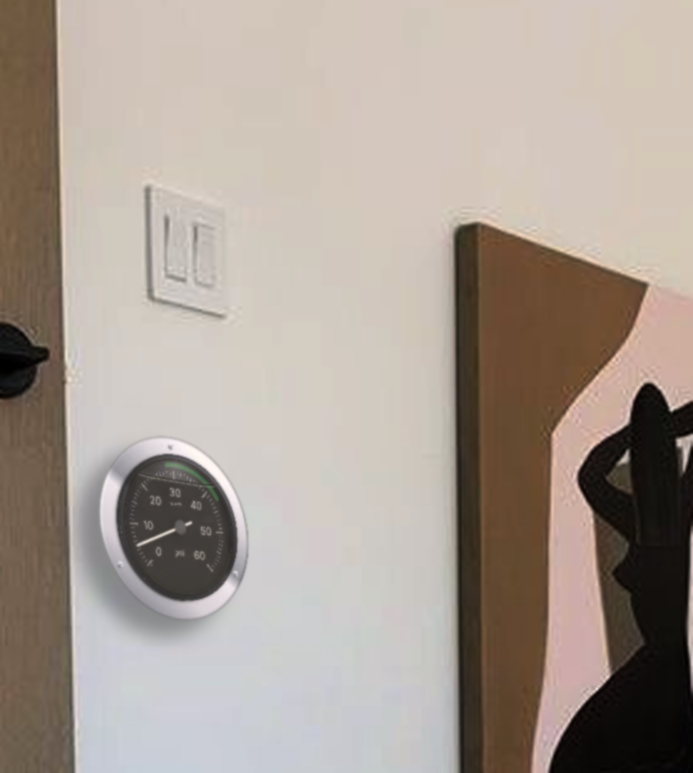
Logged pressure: 5 psi
